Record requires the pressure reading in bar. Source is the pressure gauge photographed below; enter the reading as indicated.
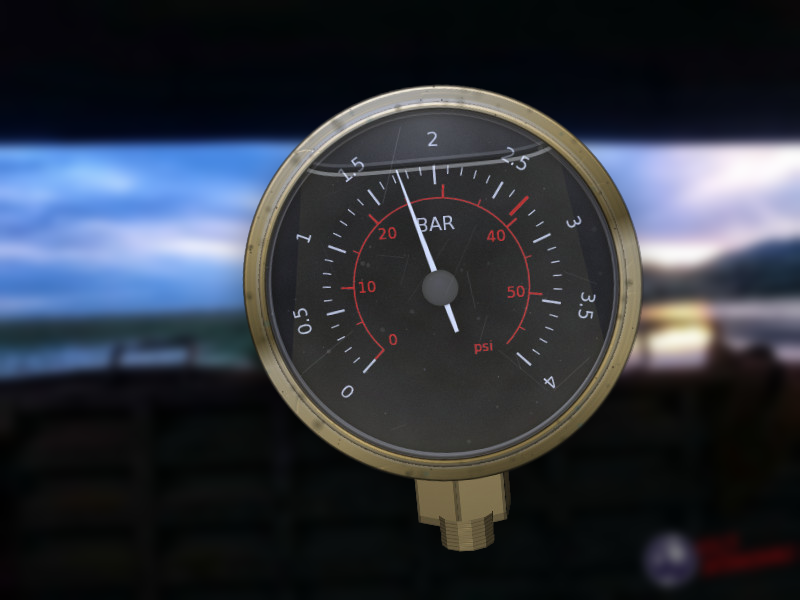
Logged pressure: 1.75 bar
